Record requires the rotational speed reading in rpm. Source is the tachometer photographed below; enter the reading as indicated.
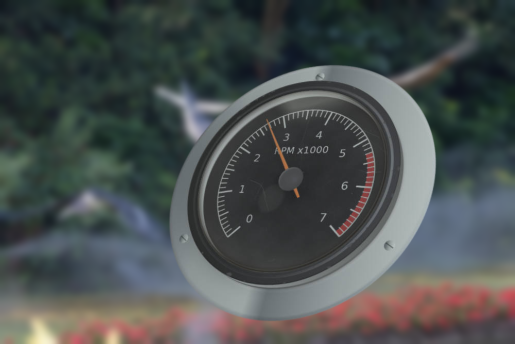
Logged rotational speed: 2700 rpm
